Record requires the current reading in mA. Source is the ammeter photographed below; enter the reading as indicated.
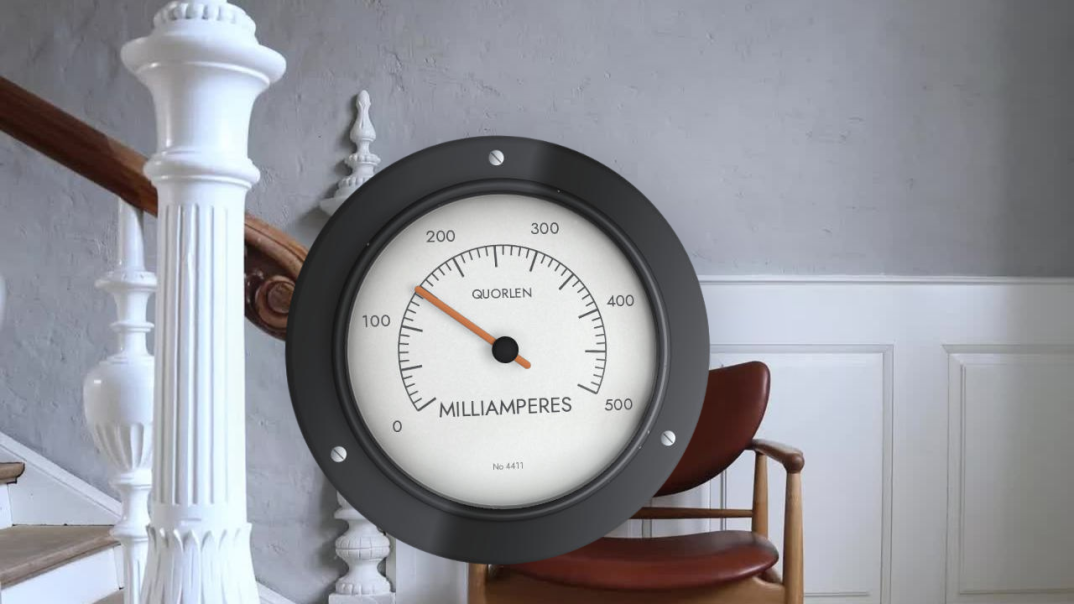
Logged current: 145 mA
